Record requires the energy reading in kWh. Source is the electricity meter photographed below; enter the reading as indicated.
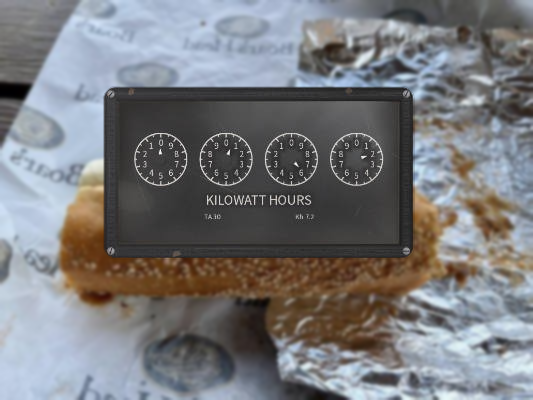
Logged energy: 62 kWh
